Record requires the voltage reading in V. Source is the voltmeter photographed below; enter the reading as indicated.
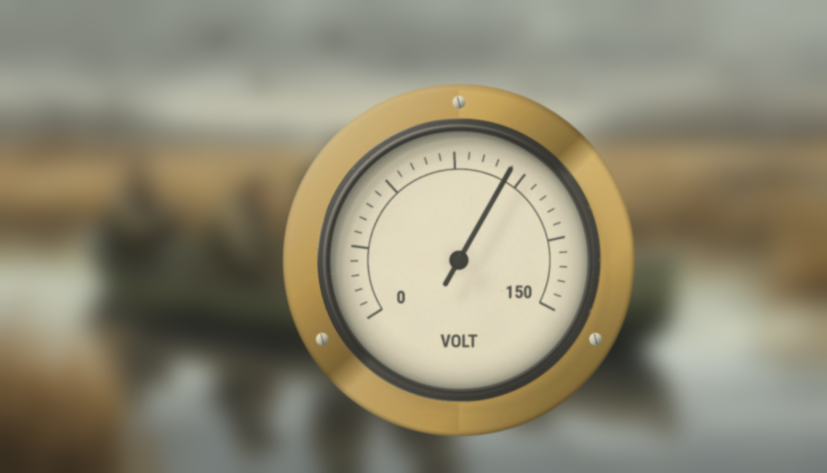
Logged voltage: 95 V
